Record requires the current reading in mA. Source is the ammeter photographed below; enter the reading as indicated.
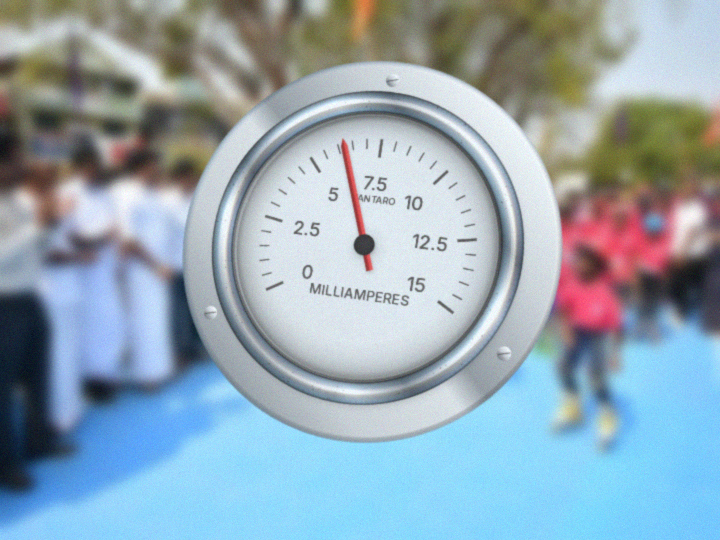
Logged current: 6.25 mA
